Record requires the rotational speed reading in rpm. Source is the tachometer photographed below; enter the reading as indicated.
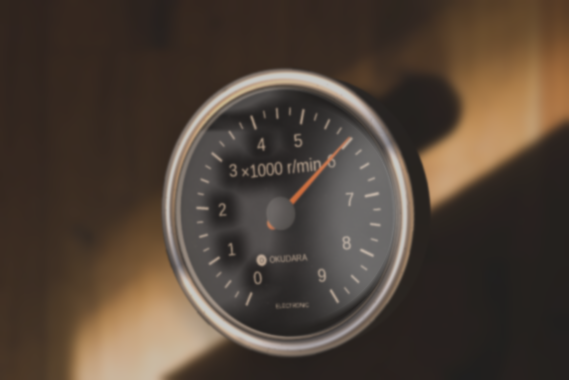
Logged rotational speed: 6000 rpm
